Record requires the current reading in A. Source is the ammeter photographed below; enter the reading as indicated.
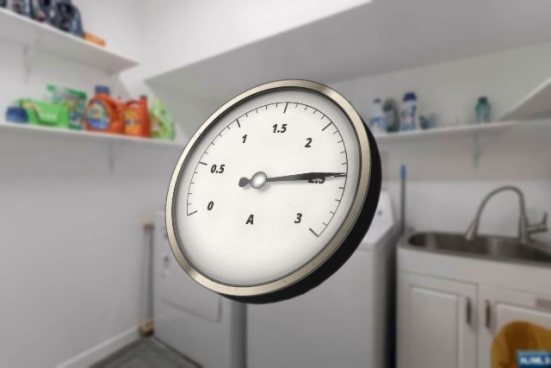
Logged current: 2.5 A
